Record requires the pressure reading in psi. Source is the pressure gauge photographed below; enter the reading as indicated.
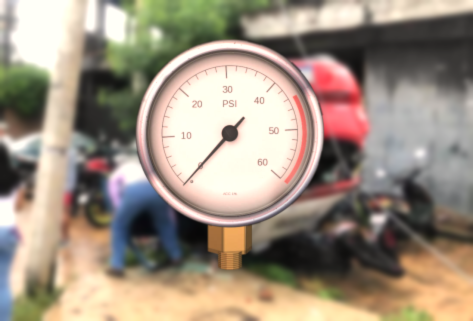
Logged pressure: 0 psi
